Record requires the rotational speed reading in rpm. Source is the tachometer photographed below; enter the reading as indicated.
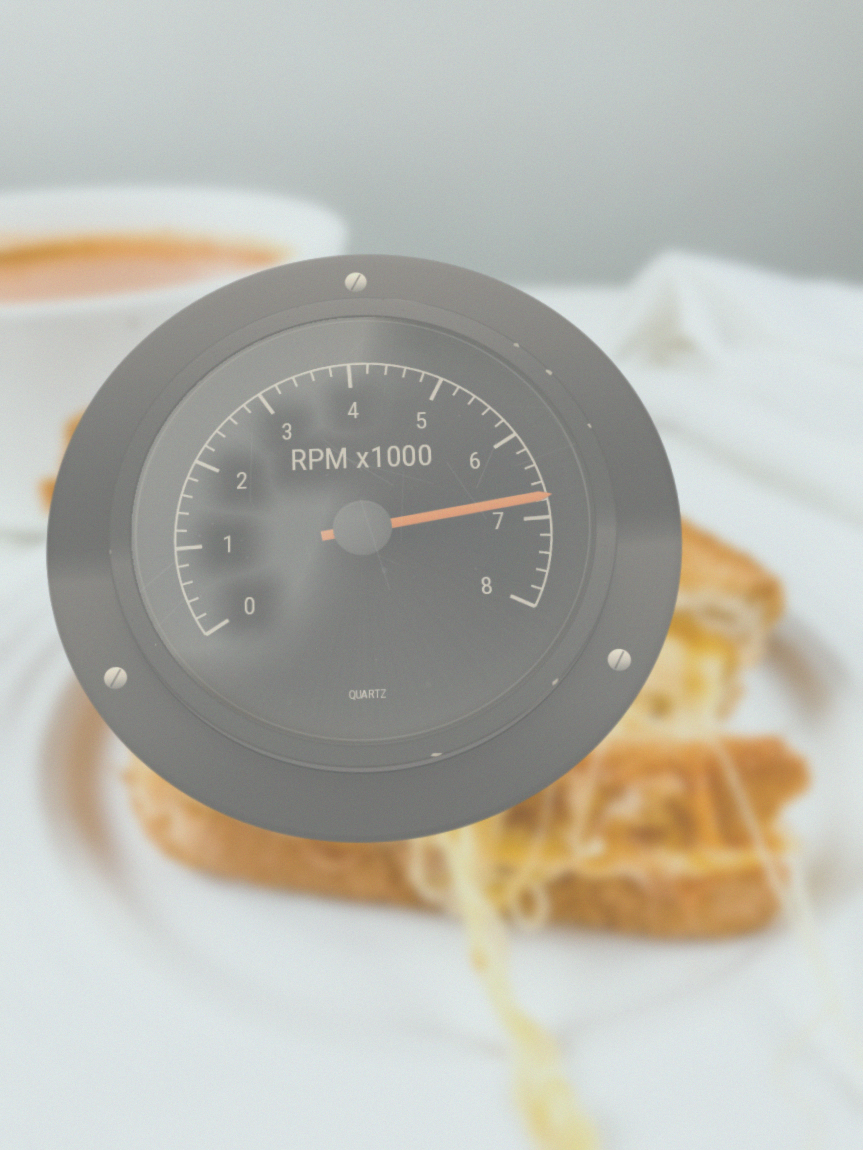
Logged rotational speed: 6800 rpm
